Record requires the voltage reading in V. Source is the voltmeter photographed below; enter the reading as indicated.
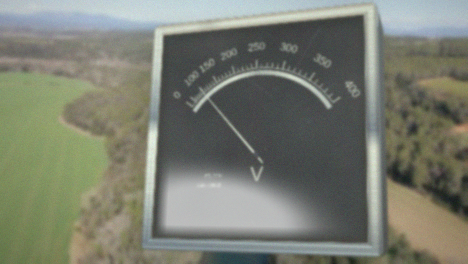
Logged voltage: 100 V
